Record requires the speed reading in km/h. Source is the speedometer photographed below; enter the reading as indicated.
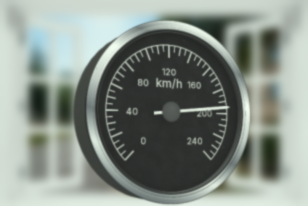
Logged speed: 195 km/h
